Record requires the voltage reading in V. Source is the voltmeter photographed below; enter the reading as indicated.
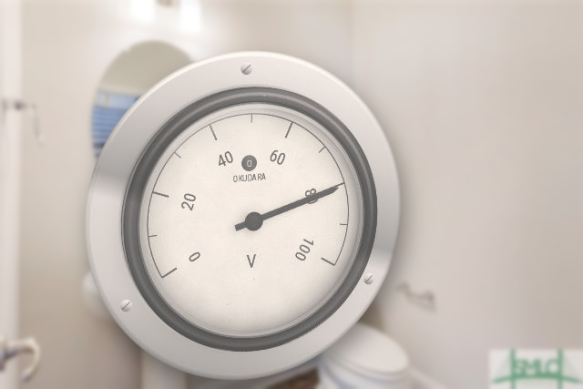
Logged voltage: 80 V
